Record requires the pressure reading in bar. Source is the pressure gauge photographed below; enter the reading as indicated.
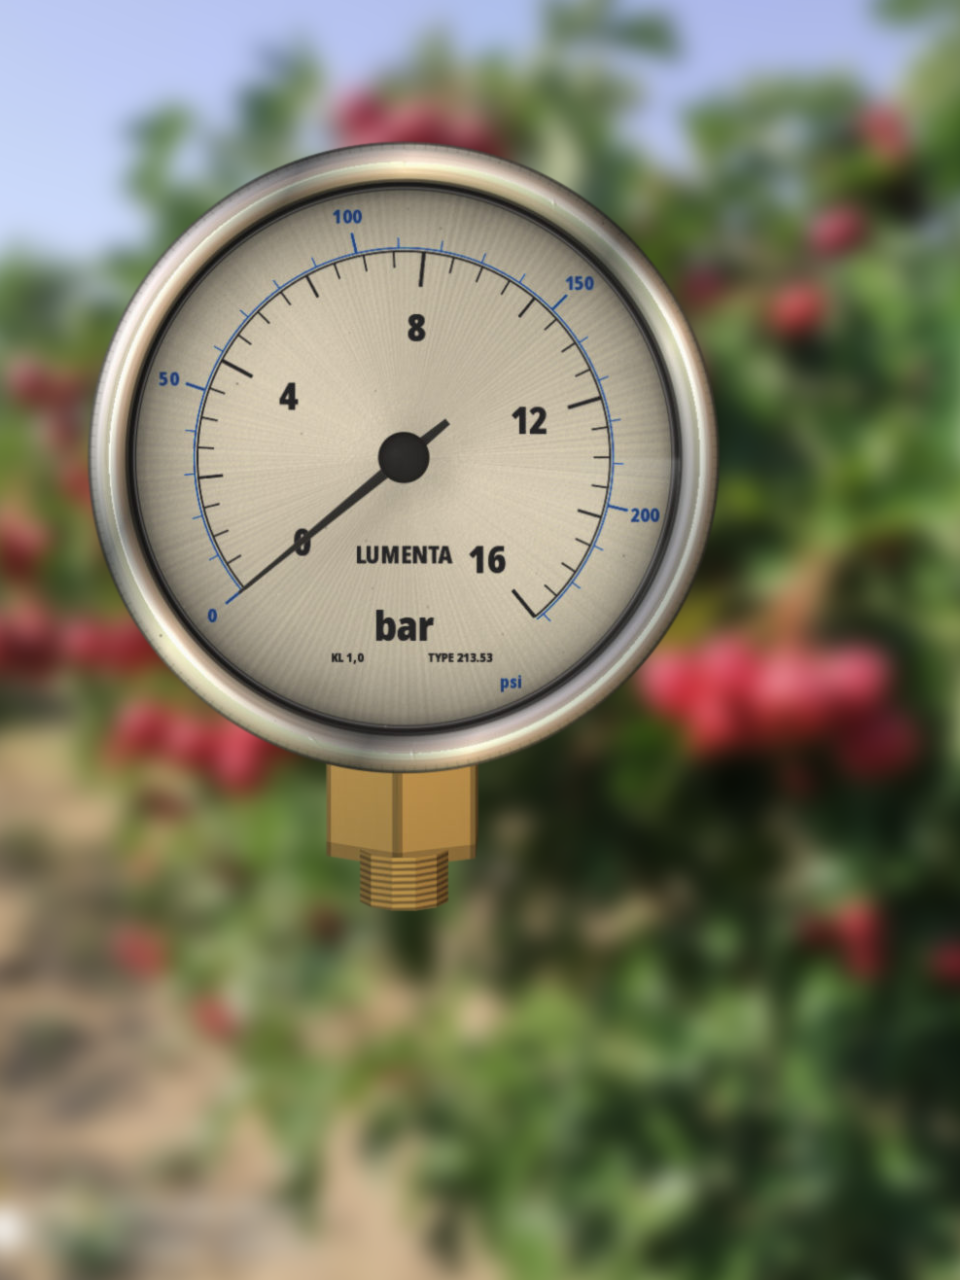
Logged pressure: 0 bar
